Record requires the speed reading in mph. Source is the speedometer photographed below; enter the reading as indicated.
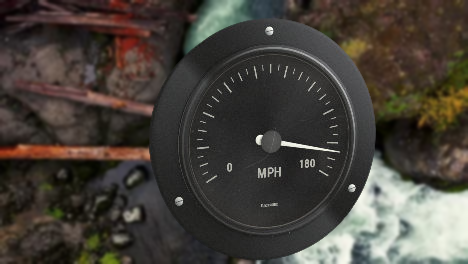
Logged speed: 165 mph
